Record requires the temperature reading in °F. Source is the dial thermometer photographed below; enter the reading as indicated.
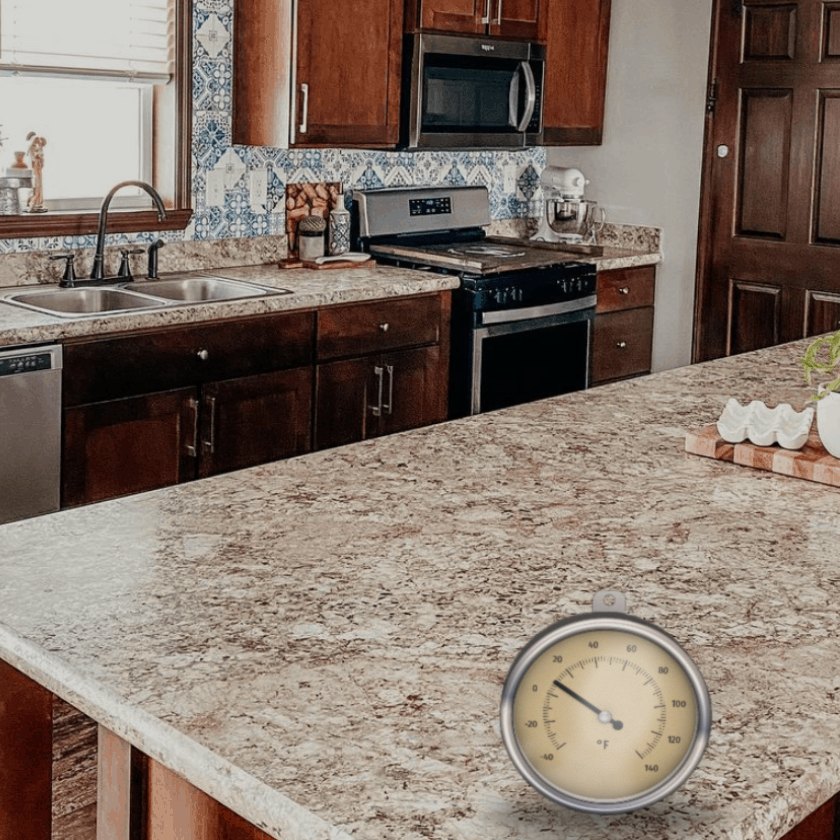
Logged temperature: 10 °F
